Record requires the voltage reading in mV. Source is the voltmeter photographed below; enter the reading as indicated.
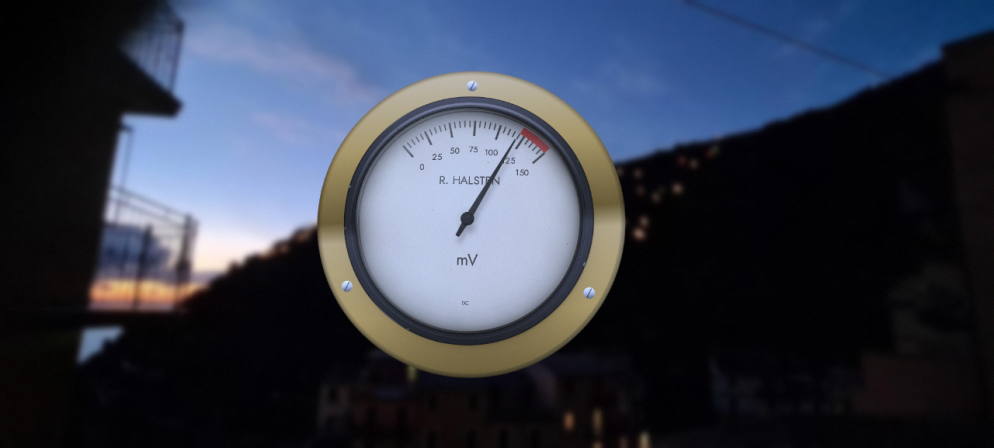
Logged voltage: 120 mV
